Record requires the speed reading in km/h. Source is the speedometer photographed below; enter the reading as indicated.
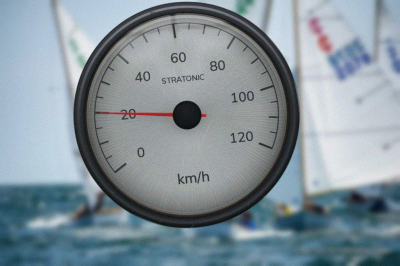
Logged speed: 20 km/h
